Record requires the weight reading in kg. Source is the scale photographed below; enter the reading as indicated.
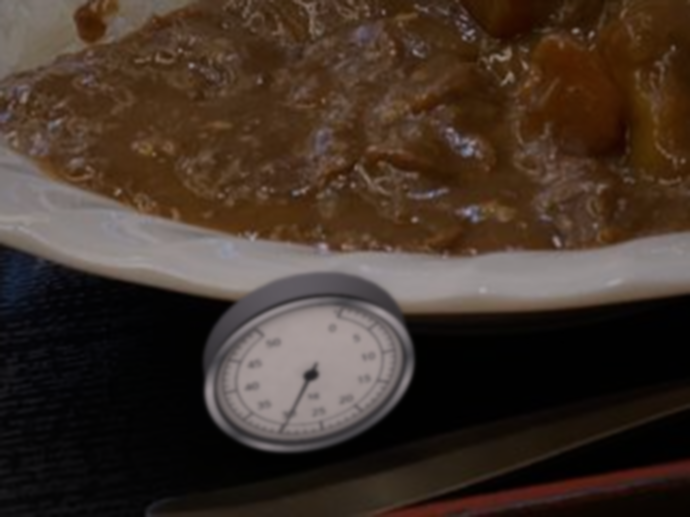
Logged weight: 30 kg
